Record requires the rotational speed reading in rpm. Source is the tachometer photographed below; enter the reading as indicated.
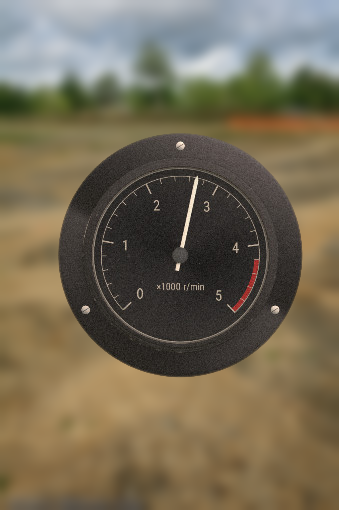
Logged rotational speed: 2700 rpm
